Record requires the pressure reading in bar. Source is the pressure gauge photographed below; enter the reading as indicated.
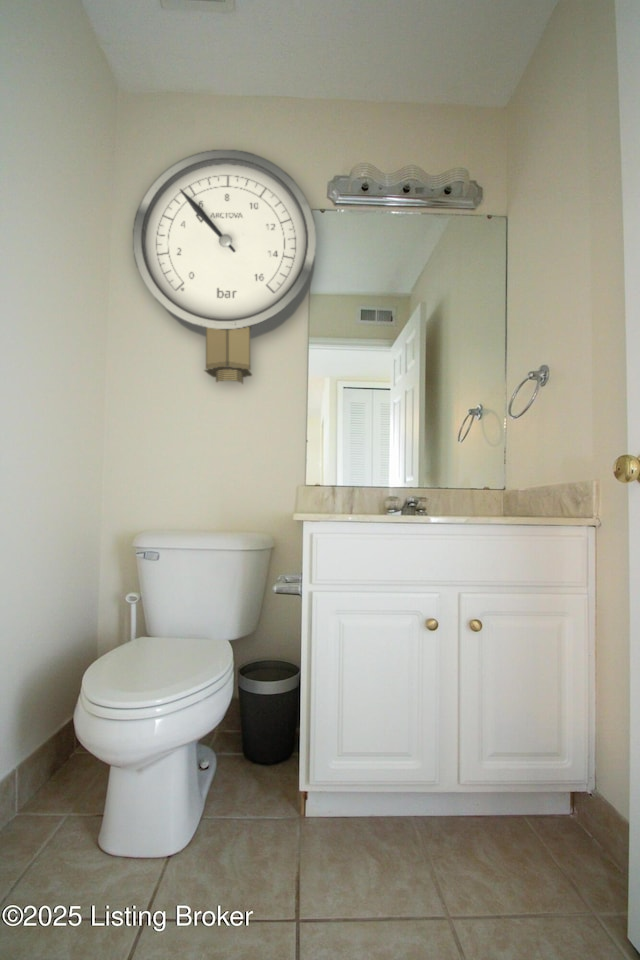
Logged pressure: 5.5 bar
